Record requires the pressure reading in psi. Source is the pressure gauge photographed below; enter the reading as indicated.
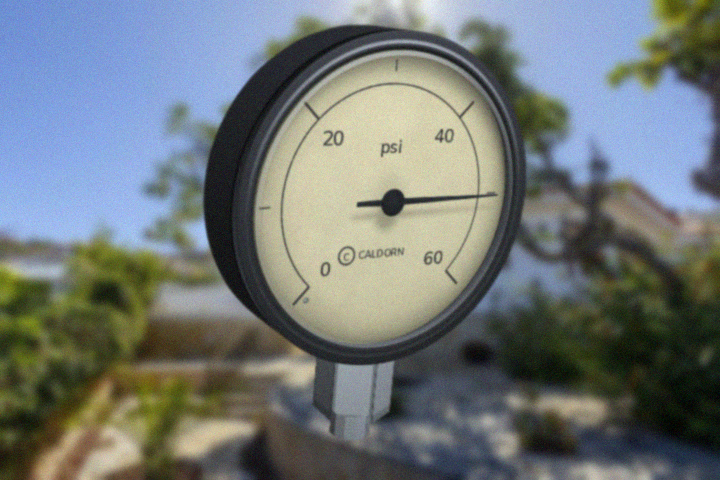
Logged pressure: 50 psi
